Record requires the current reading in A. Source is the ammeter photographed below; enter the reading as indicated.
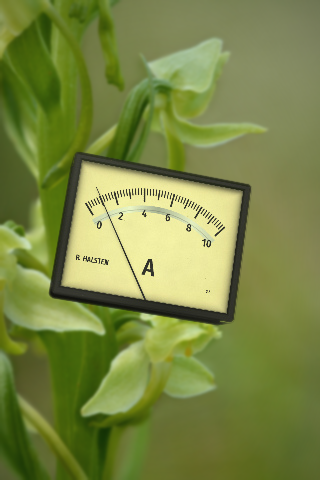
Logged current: 1 A
